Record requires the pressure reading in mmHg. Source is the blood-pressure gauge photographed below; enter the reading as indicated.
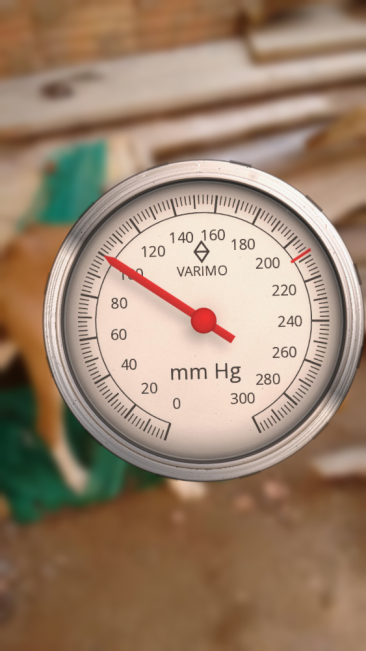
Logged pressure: 100 mmHg
